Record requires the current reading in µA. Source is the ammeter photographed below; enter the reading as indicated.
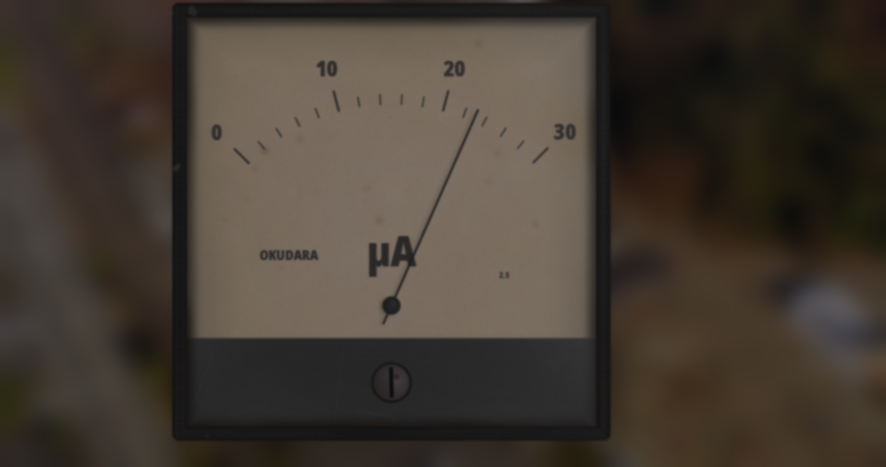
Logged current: 23 µA
